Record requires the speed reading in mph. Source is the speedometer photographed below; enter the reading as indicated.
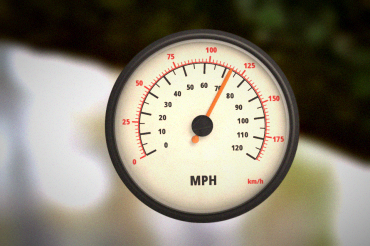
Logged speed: 72.5 mph
